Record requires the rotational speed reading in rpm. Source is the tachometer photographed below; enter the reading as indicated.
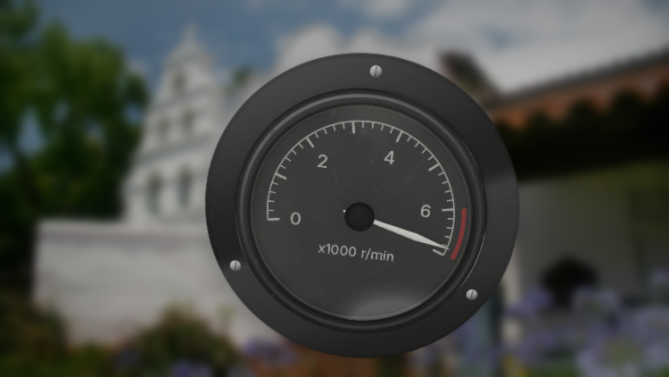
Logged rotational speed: 6800 rpm
